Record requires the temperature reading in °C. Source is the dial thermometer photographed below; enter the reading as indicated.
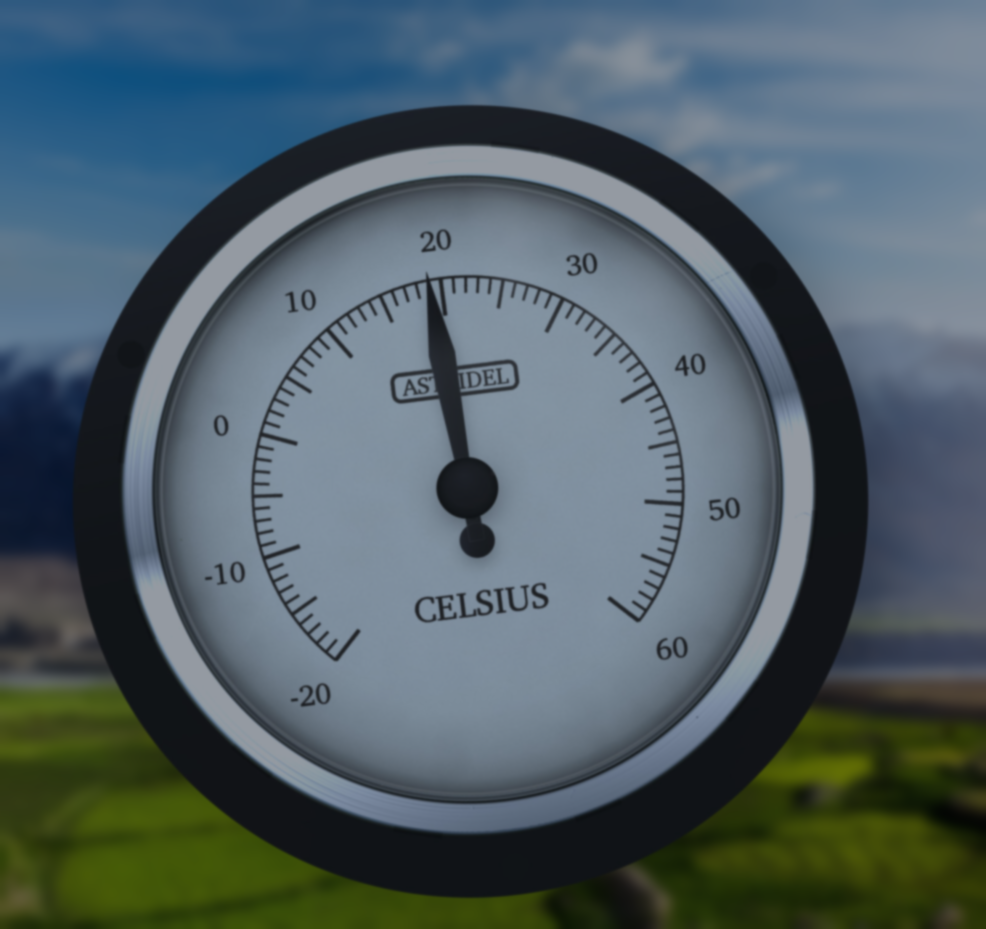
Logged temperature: 19 °C
